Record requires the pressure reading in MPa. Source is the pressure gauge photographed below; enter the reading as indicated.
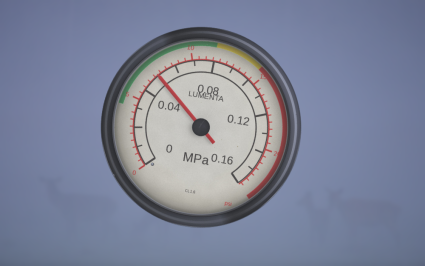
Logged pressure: 0.05 MPa
